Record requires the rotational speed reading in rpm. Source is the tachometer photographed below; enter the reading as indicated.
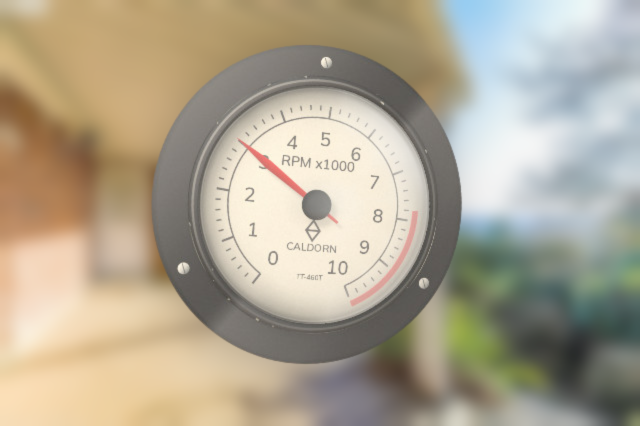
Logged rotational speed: 3000 rpm
